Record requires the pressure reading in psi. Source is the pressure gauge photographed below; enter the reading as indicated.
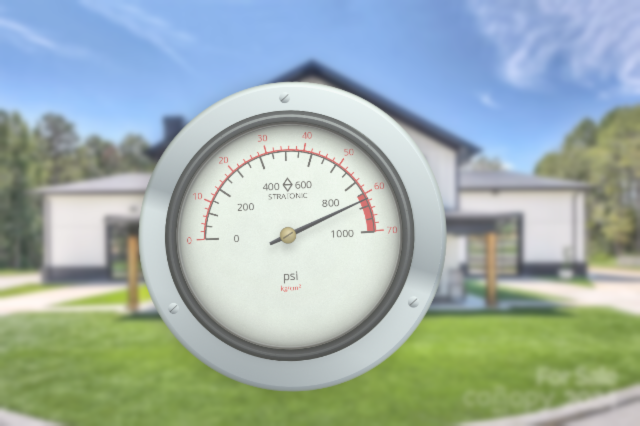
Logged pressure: 875 psi
